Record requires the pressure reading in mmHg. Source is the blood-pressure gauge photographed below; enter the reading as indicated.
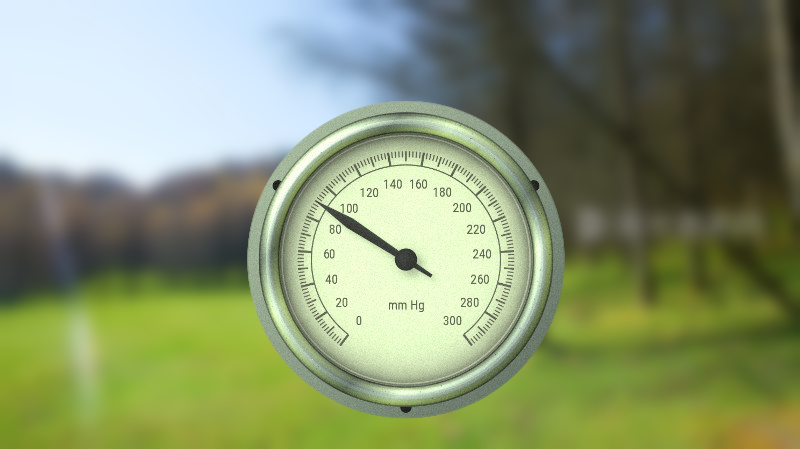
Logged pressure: 90 mmHg
